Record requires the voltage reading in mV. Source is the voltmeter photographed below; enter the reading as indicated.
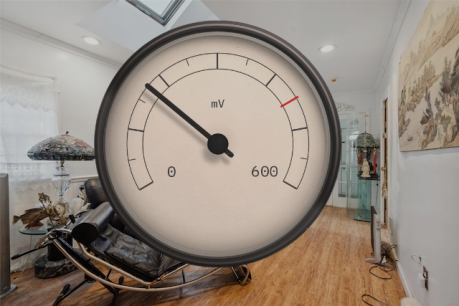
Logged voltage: 175 mV
